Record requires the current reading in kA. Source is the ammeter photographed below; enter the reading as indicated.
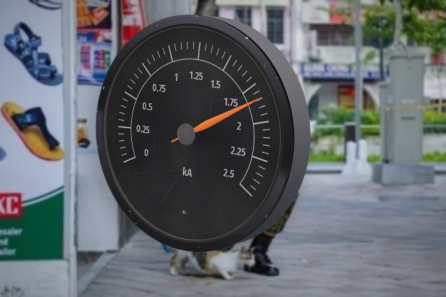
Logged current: 1.85 kA
